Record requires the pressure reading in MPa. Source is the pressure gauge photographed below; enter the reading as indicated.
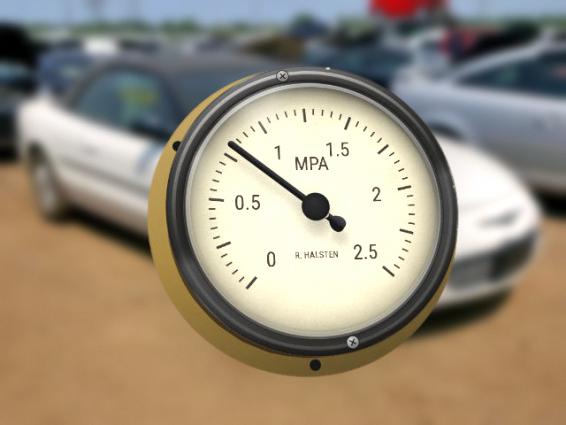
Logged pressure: 0.8 MPa
